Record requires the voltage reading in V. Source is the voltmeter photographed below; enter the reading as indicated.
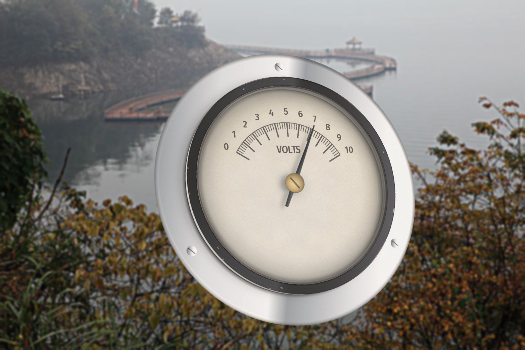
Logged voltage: 7 V
